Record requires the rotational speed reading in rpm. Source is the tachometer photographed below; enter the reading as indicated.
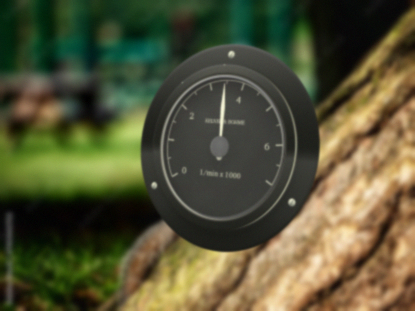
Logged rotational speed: 3500 rpm
